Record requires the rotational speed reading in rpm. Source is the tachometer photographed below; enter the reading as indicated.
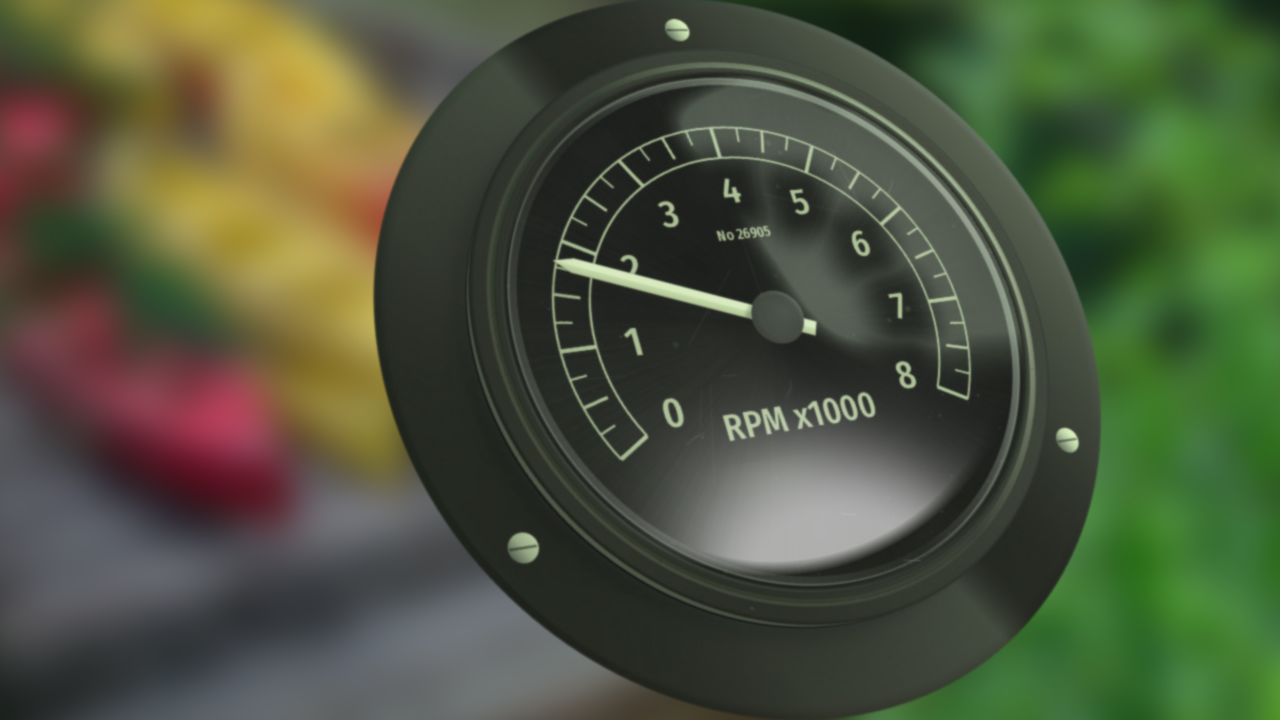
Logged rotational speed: 1750 rpm
